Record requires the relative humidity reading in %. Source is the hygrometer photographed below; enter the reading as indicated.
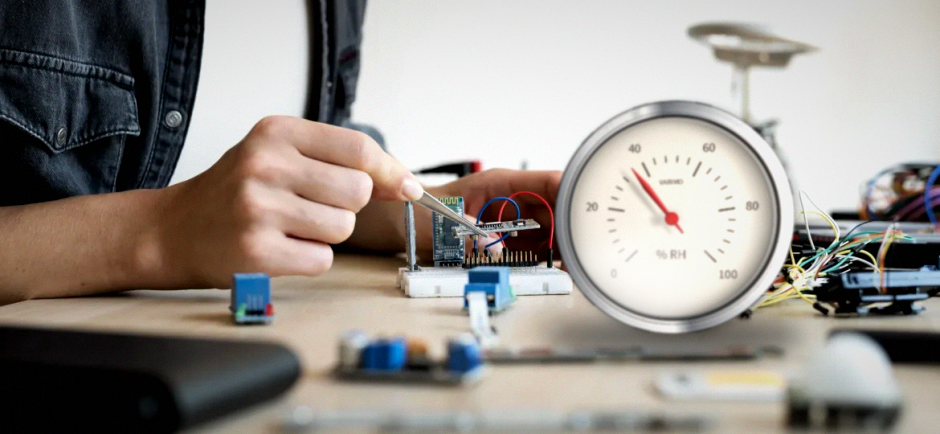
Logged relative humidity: 36 %
